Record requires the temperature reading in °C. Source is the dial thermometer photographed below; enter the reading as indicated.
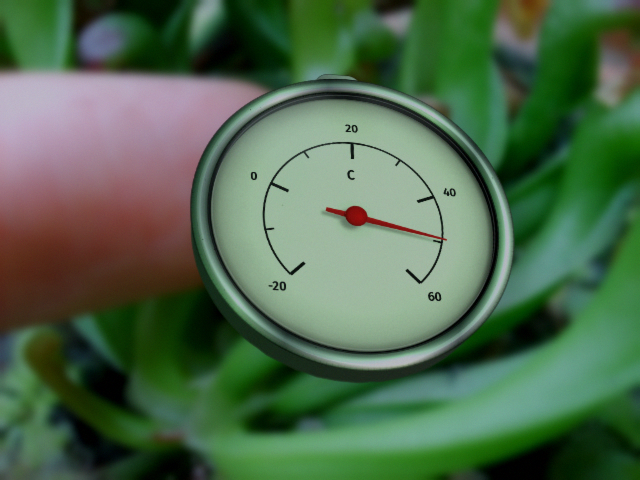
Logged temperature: 50 °C
